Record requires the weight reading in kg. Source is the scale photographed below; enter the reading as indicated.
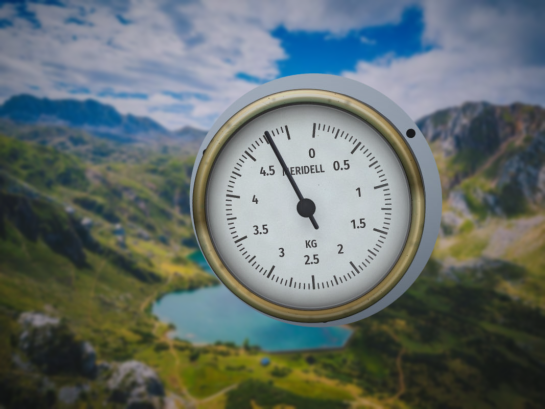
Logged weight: 4.8 kg
